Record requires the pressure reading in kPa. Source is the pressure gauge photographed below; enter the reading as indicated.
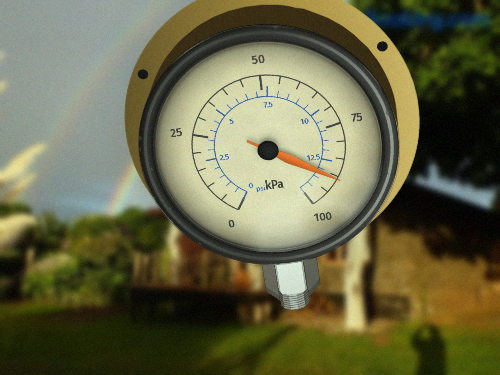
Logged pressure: 90 kPa
